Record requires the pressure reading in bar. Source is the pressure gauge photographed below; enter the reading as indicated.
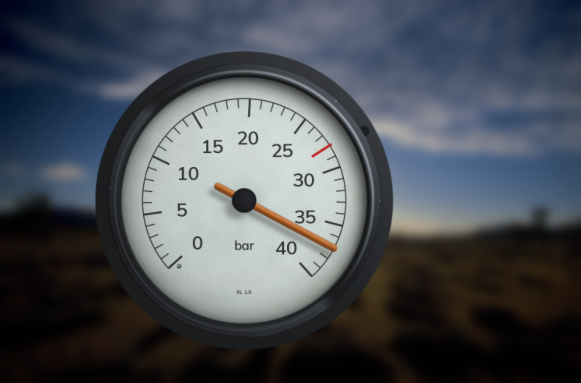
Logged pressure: 37 bar
